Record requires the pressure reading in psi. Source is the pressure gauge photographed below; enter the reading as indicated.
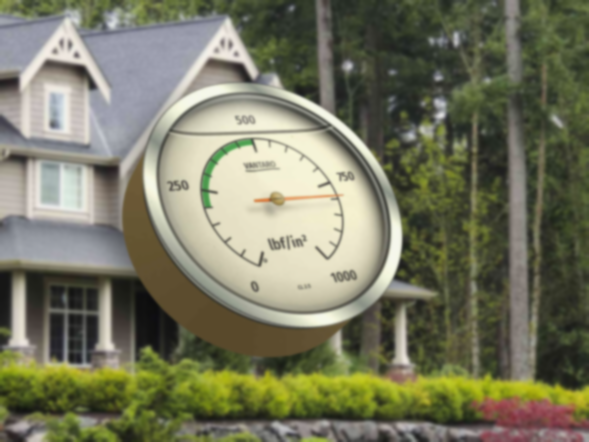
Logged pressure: 800 psi
